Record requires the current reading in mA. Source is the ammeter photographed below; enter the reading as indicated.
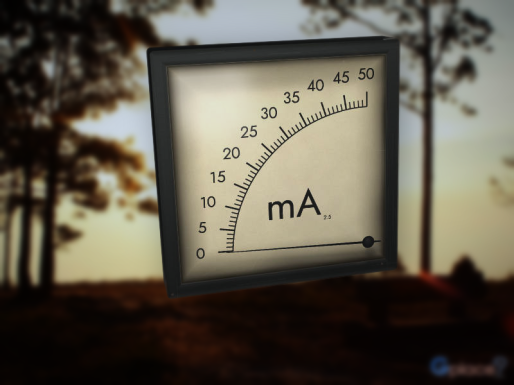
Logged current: 0 mA
